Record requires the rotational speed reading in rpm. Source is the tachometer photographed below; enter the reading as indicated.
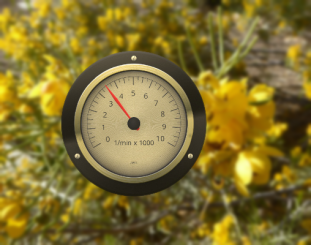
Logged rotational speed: 3500 rpm
